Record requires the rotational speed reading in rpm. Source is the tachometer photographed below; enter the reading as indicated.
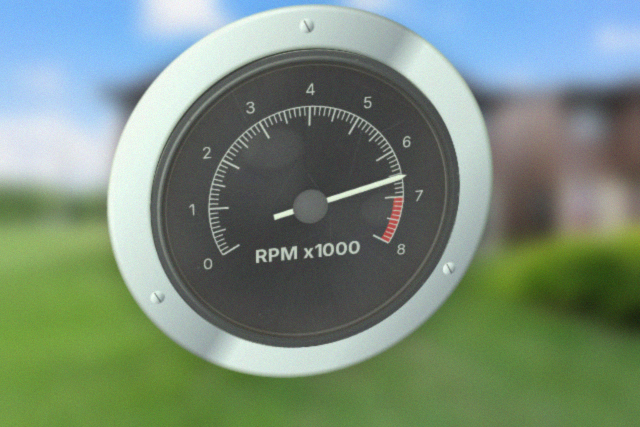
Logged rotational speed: 6500 rpm
